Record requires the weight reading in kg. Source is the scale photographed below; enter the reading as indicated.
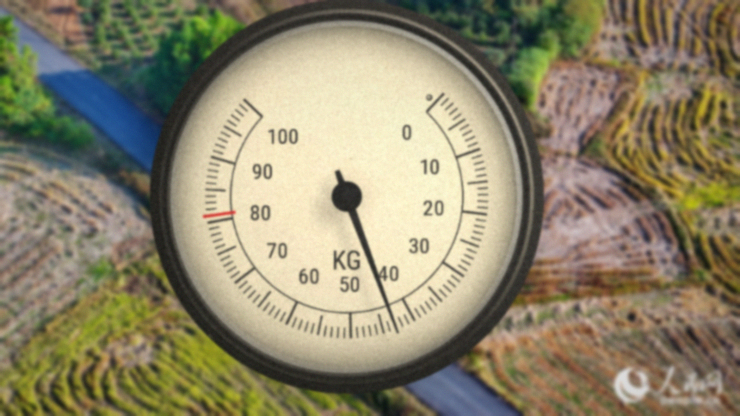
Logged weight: 43 kg
